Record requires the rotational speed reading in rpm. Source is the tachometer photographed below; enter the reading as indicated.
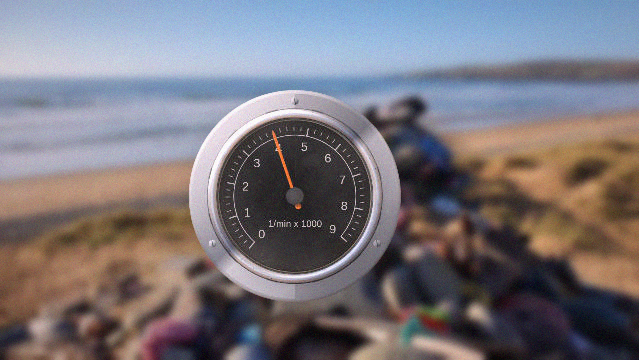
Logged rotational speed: 4000 rpm
